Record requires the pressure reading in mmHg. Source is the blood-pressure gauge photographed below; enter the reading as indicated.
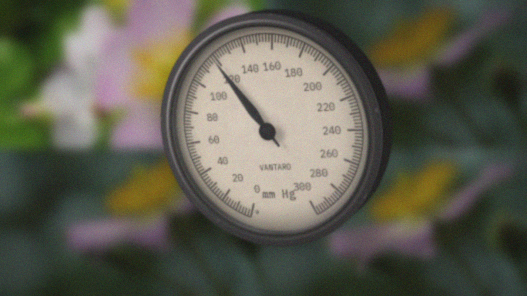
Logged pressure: 120 mmHg
